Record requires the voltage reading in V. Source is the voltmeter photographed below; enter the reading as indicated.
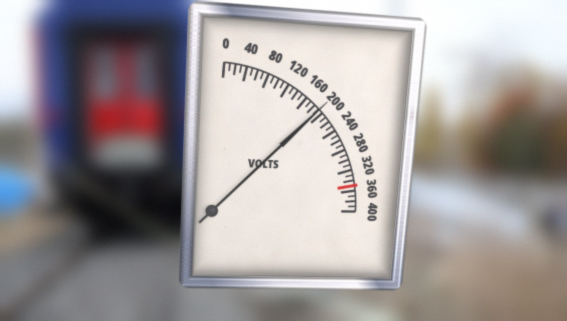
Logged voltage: 190 V
